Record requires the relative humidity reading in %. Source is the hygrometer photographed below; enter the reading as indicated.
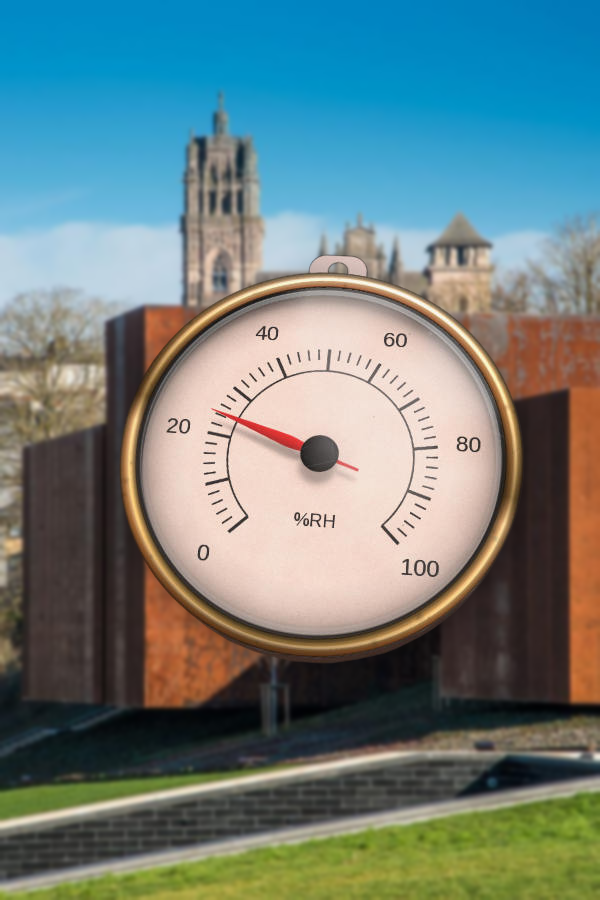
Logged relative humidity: 24 %
